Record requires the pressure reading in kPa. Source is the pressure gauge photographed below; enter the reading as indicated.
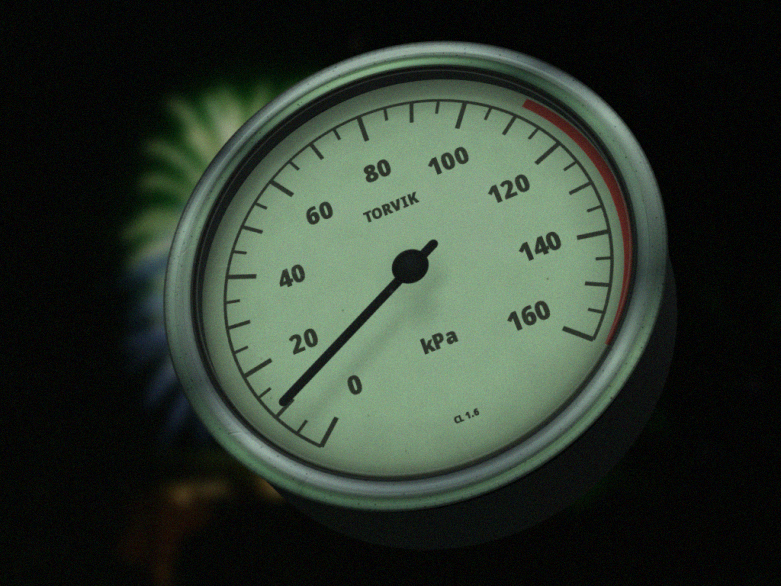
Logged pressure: 10 kPa
